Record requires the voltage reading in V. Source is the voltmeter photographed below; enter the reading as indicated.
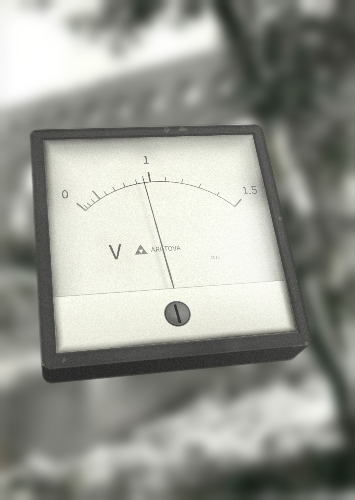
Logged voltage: 0.95 V
